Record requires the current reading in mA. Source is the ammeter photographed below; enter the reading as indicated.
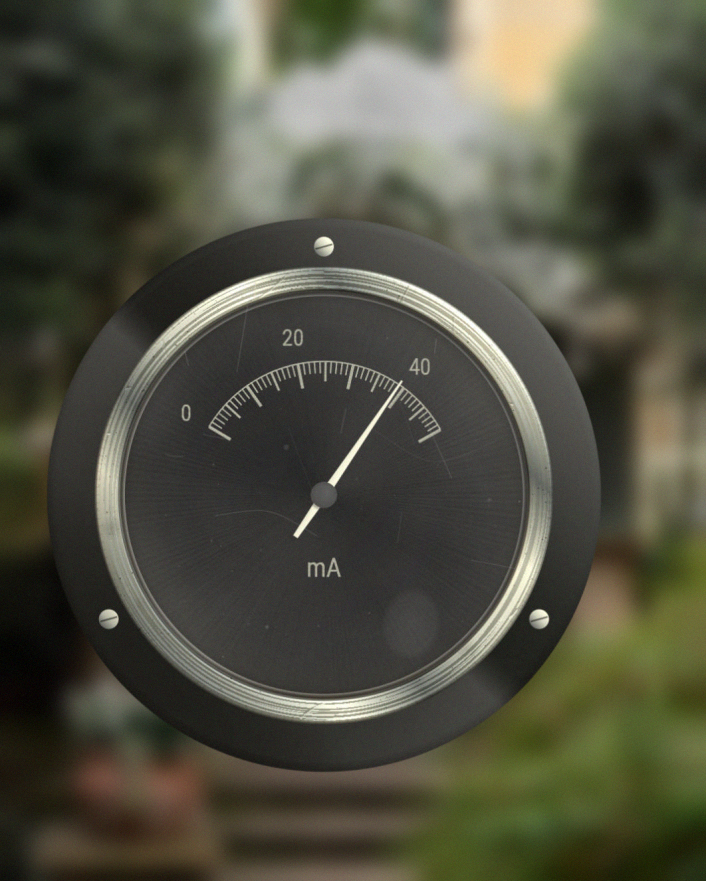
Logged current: 39 mA
